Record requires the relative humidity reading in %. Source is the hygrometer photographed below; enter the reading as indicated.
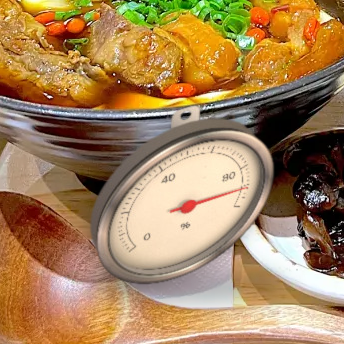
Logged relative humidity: 90 %
